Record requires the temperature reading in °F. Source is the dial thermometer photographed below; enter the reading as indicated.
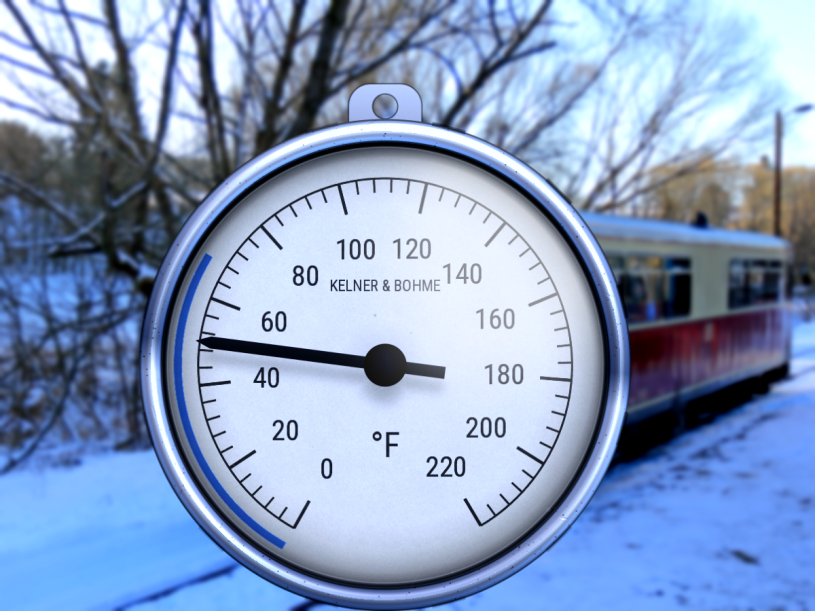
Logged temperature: 50 °F
